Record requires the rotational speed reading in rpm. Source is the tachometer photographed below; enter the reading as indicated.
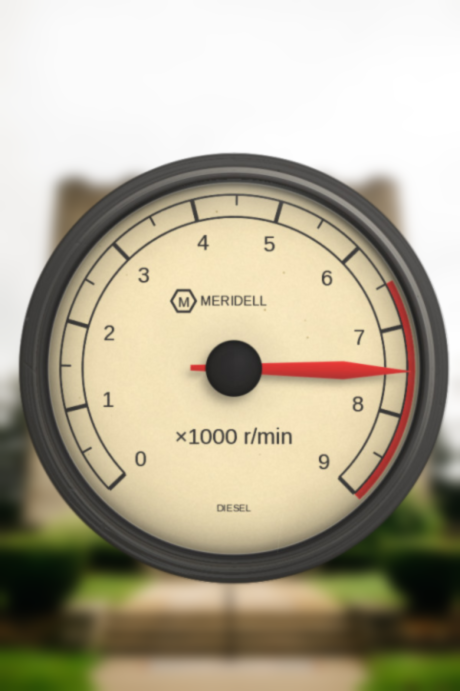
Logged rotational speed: 7500 rpm
